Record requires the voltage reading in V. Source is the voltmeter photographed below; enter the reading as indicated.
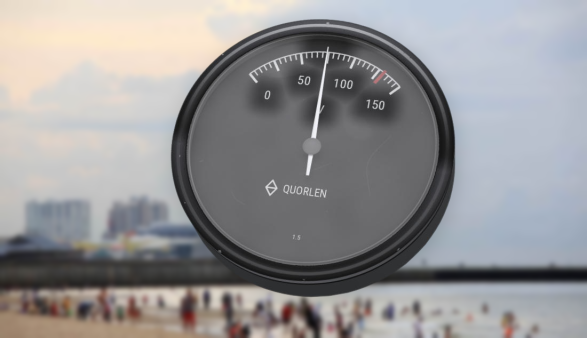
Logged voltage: 75 V
